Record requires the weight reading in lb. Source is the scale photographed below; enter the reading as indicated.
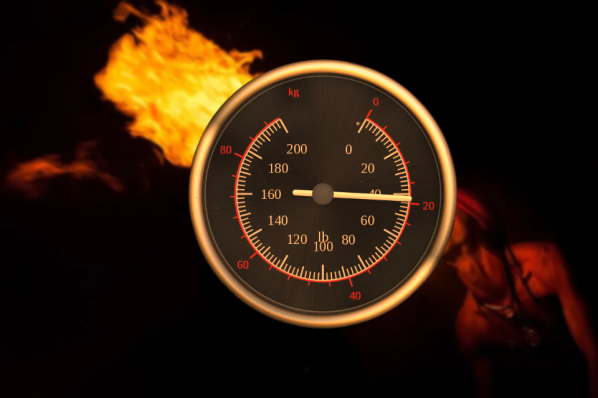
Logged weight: 42 lb
